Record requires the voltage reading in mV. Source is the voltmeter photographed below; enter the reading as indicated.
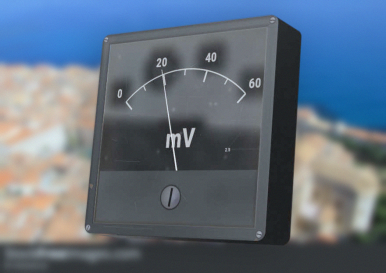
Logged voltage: 20 mV
